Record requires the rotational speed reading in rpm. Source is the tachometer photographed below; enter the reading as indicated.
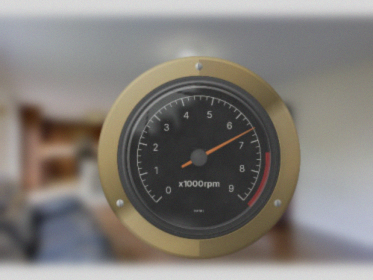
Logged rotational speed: 6600 rpm
